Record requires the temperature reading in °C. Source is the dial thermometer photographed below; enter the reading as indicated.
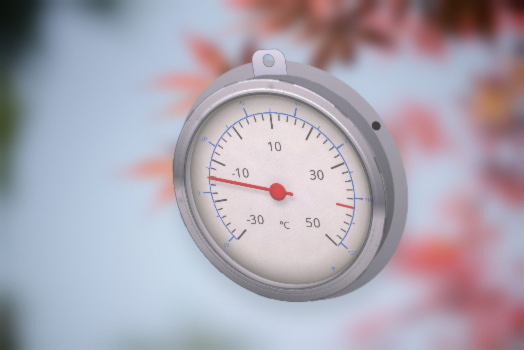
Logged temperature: -14 °C
